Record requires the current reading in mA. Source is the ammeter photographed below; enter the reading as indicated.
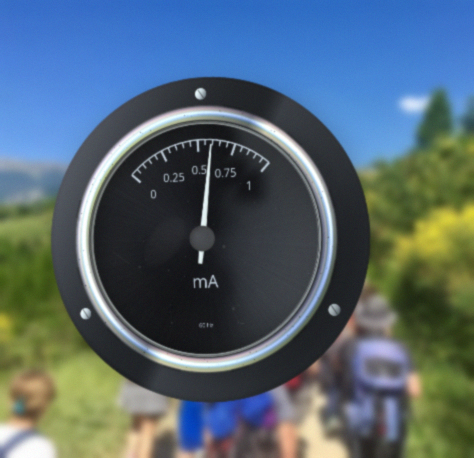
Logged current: 0.6 mA
